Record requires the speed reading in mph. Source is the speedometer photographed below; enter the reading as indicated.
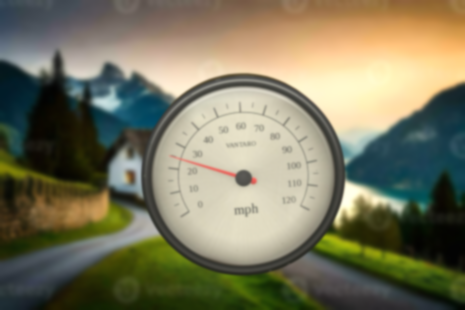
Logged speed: 25 mph
